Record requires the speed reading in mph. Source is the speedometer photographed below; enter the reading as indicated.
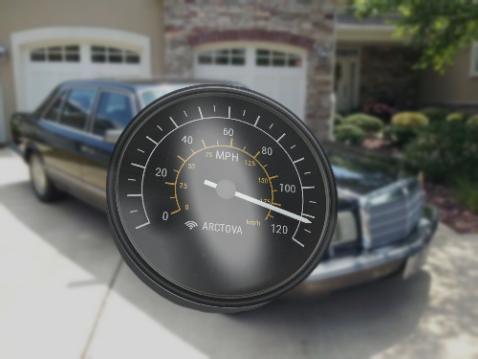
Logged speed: 112.5 mph
